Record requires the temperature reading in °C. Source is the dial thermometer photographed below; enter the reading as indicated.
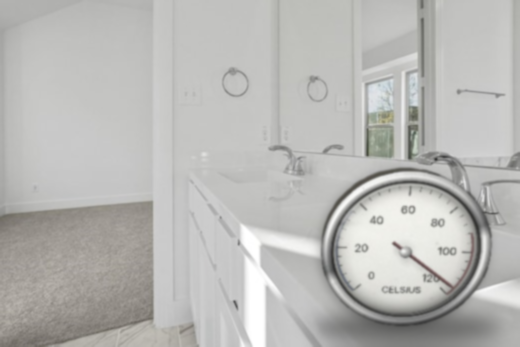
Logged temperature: 116 °C
